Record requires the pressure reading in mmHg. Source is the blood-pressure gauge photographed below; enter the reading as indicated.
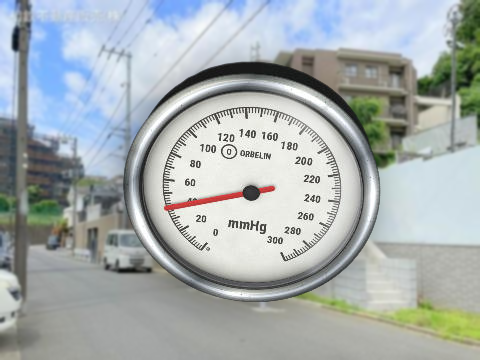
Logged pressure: 40 mmHg
